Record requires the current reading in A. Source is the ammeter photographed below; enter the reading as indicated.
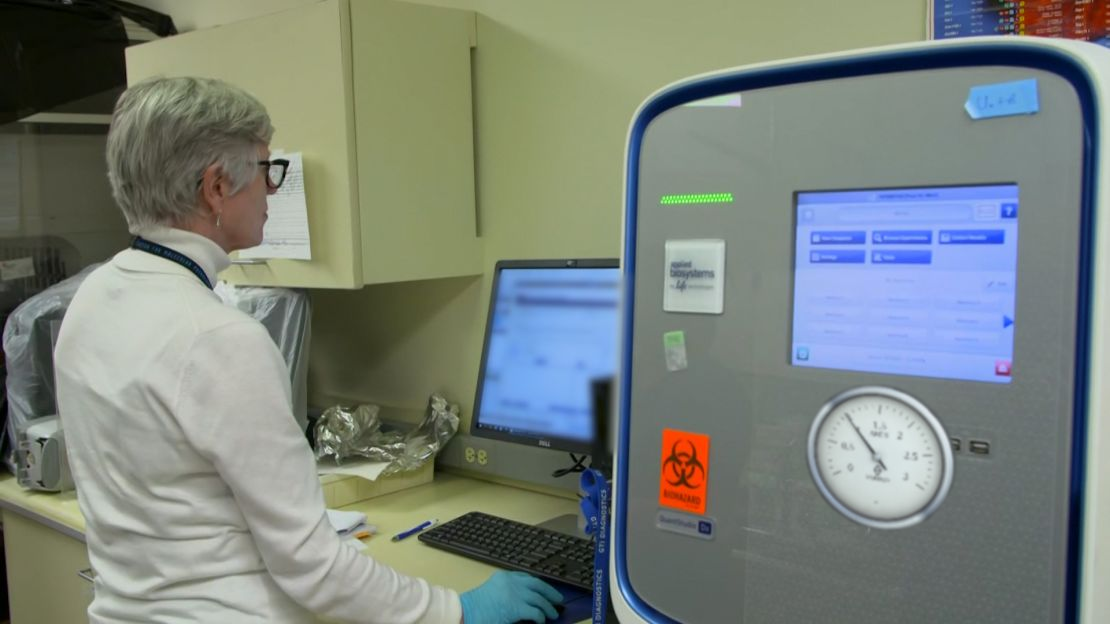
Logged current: 1 A
